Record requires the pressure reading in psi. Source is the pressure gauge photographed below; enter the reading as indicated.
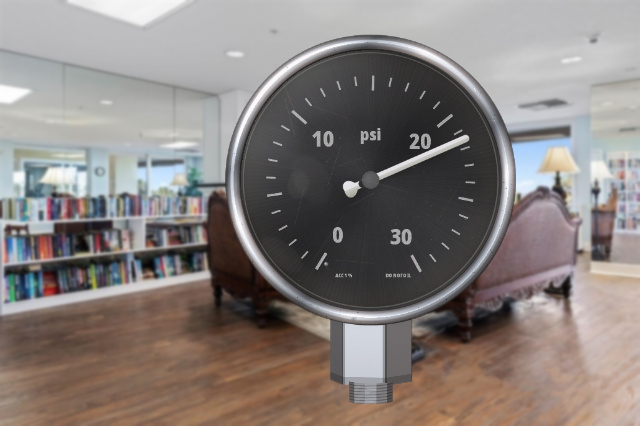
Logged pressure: 21.5 psi
